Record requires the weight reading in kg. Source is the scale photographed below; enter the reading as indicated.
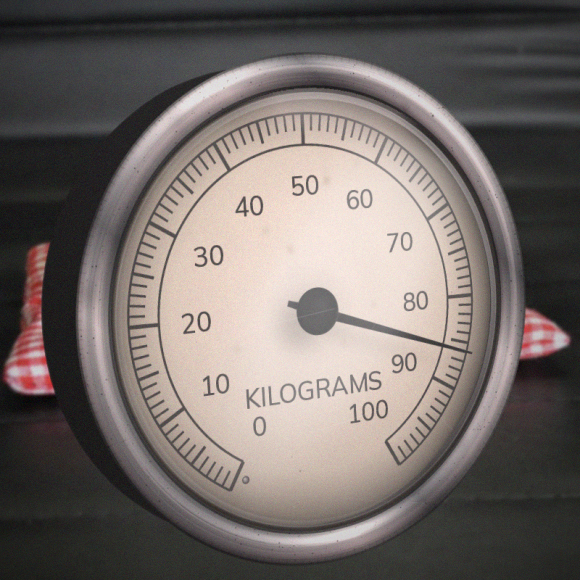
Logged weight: 86 kg
